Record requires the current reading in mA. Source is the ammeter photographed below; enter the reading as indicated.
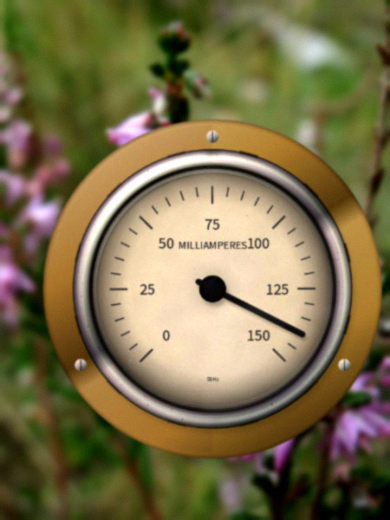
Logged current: 140 mA
